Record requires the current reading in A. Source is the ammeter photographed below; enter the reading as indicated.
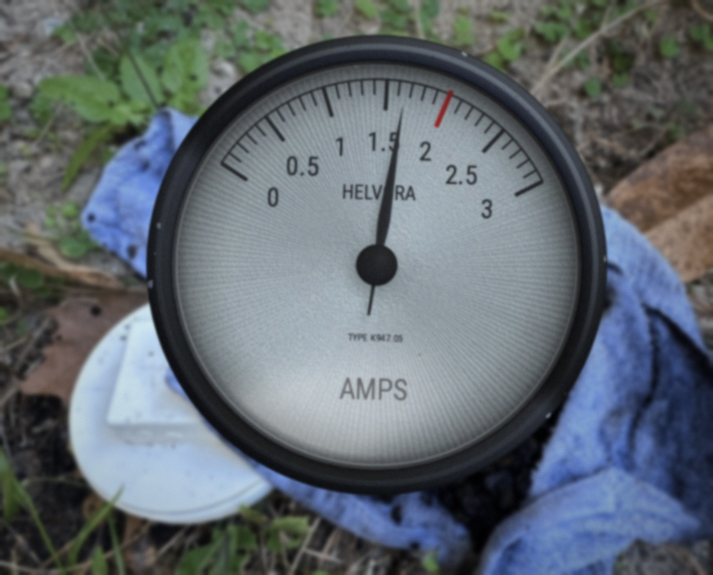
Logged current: 1.65 A
